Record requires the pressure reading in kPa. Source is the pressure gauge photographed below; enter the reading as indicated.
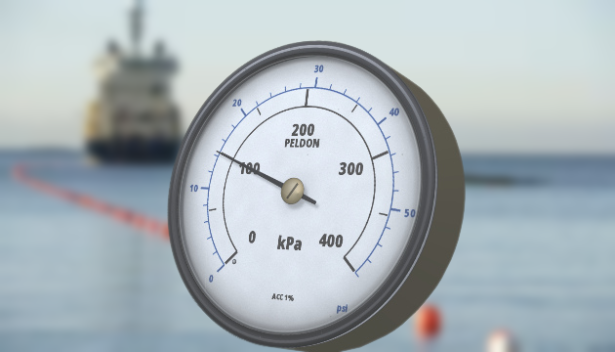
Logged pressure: 100 kPa
